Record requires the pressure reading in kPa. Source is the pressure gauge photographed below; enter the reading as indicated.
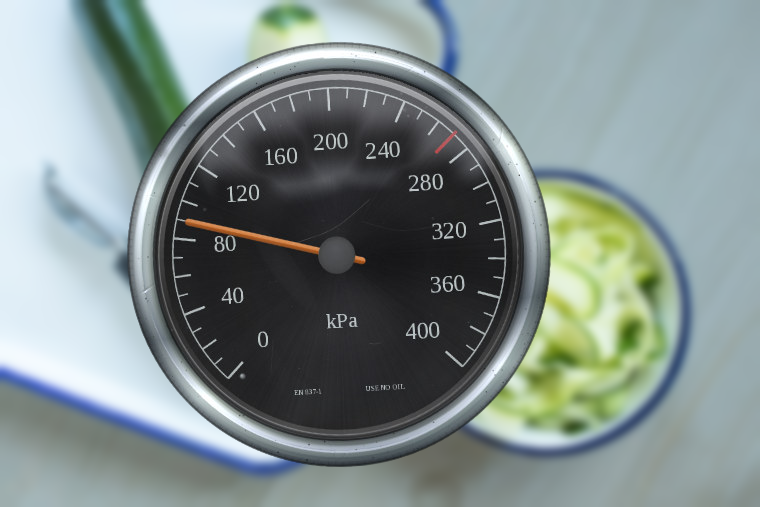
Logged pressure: 90 kPa
